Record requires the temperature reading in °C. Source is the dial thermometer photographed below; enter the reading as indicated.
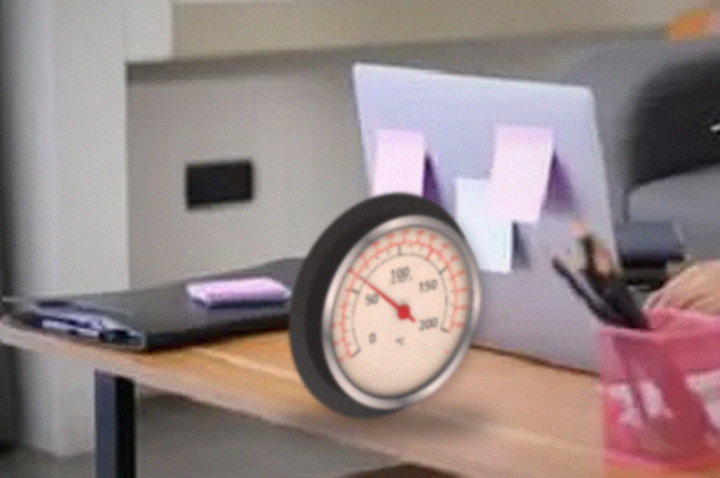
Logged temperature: 60 °C
